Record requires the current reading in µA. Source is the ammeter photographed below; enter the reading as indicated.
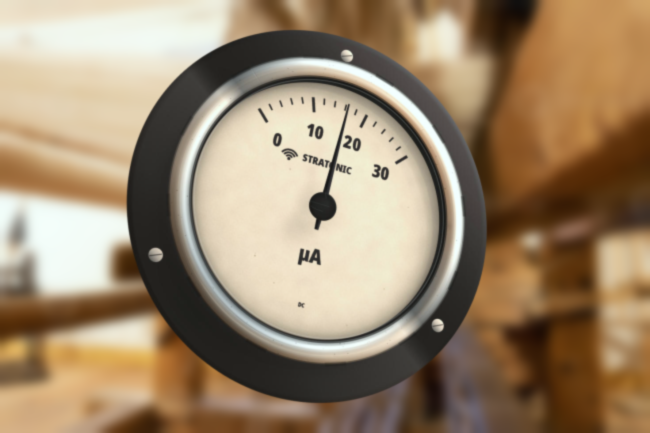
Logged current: 16 µA
